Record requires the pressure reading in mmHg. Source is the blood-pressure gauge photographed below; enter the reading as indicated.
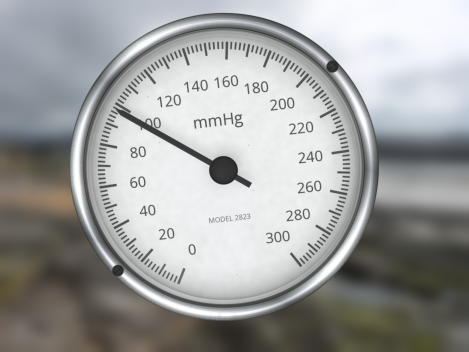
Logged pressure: 98 mmHg
